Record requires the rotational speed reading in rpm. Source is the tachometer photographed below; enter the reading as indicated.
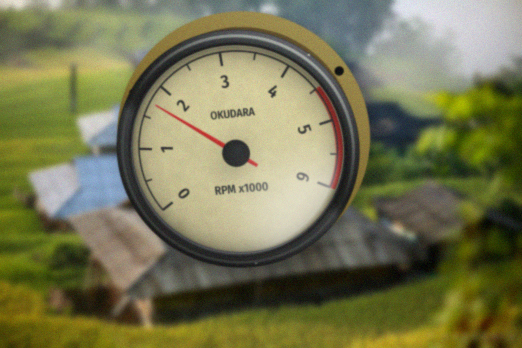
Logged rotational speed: 1750 rpm
